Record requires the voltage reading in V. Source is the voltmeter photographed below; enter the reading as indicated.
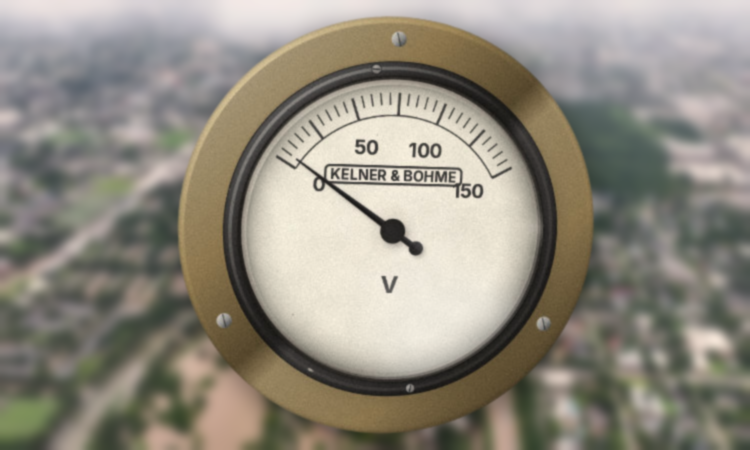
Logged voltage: 5 V
